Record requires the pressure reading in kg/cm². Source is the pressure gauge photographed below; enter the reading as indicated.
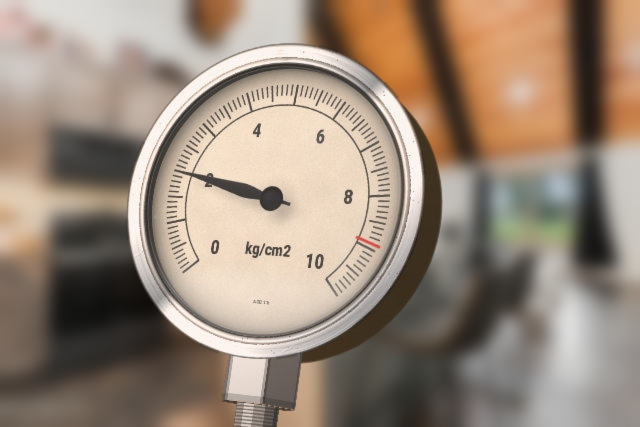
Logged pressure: 2 kg/cm²
